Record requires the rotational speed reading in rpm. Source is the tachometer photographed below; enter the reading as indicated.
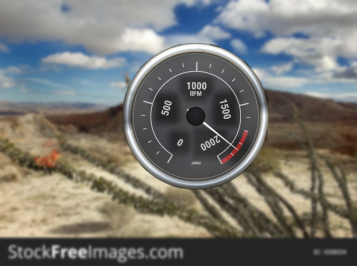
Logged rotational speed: 1850 rpm
